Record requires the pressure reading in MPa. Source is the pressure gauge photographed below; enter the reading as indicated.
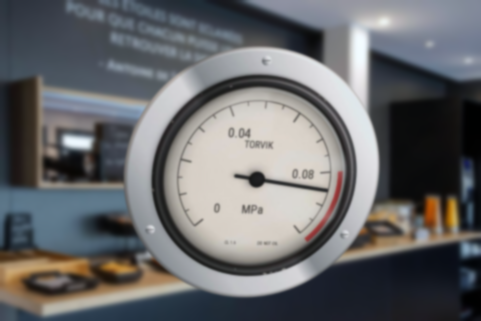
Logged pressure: 0.085 MPa
